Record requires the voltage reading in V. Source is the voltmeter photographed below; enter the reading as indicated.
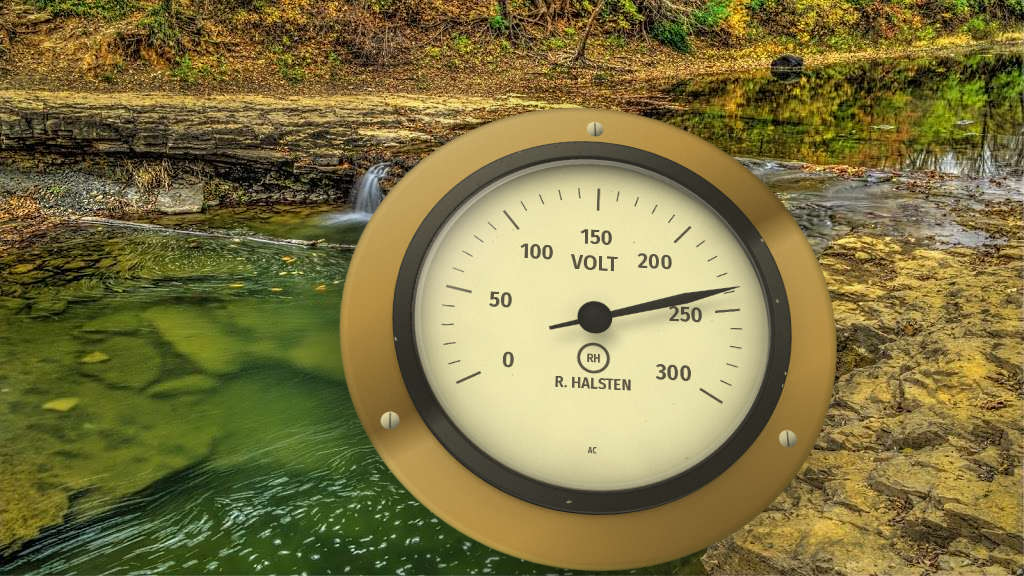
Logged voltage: 240 V
